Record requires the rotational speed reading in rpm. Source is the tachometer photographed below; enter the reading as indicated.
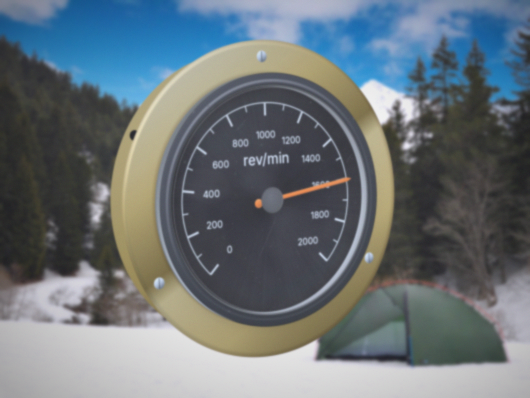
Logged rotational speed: 1600 rpm
